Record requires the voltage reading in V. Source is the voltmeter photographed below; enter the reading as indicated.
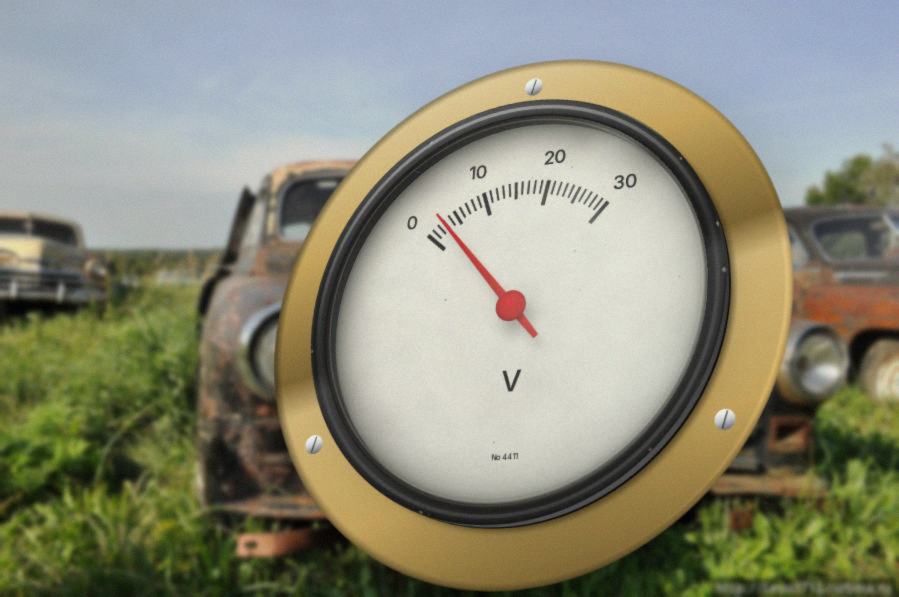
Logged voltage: 3 V
